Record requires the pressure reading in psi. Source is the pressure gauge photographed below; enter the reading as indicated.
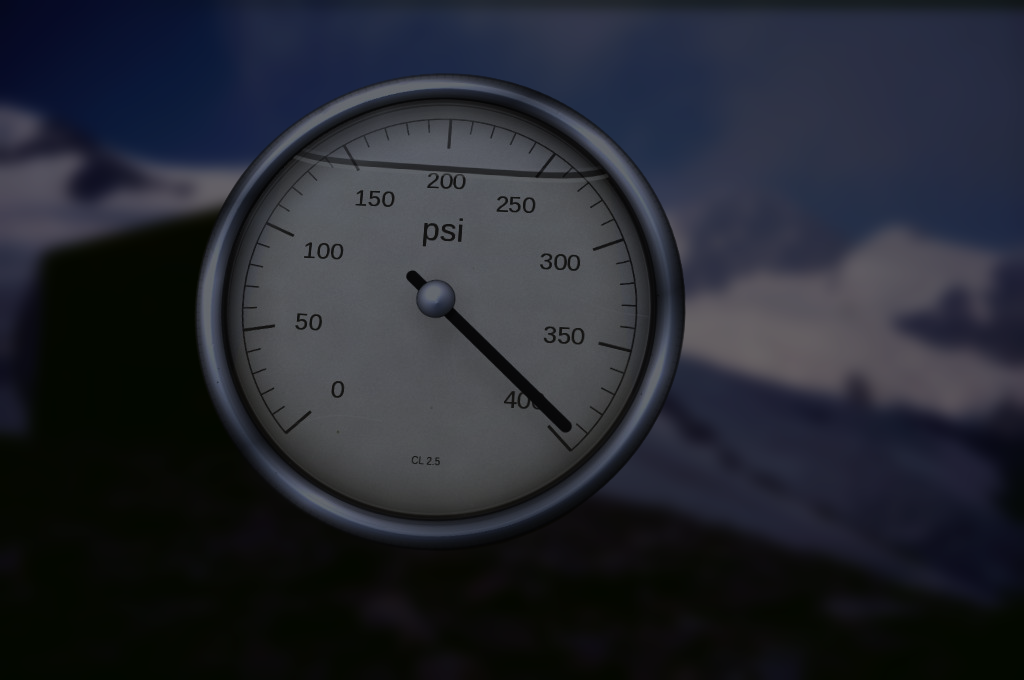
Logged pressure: 395 psi
